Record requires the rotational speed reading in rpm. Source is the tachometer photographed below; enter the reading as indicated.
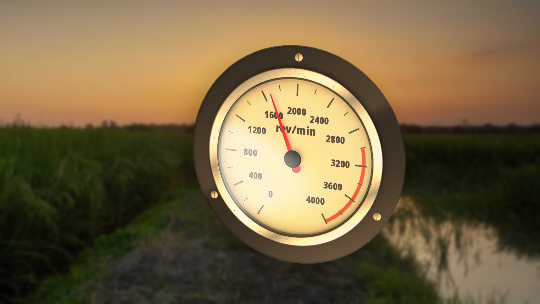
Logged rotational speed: 1700 rpm
